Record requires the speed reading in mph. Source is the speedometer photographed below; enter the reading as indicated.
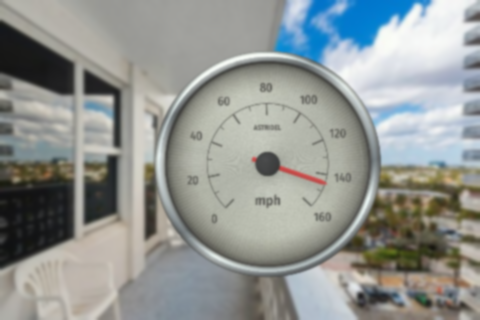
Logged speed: 145 mph
